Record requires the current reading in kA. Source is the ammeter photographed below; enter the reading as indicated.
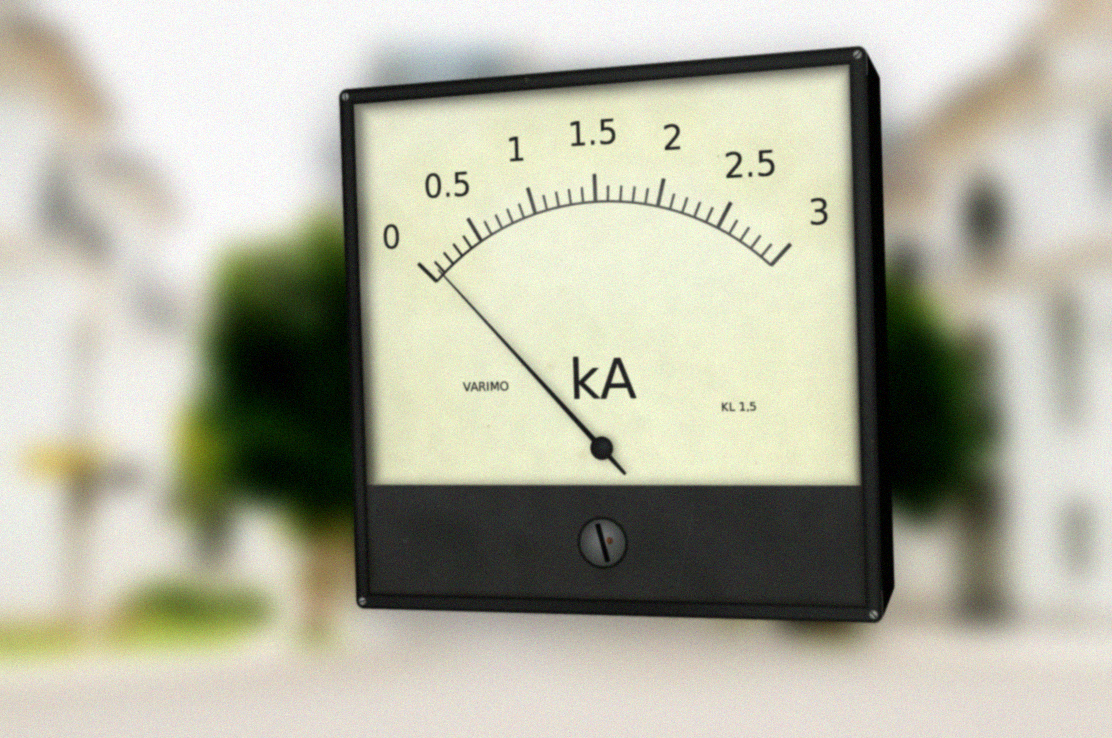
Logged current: 0.1 kA
